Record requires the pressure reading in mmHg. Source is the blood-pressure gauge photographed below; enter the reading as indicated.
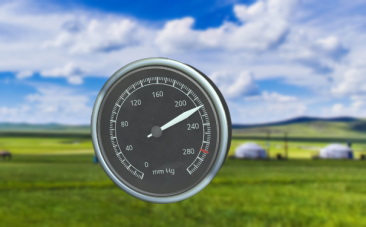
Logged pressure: 220 mmHg
